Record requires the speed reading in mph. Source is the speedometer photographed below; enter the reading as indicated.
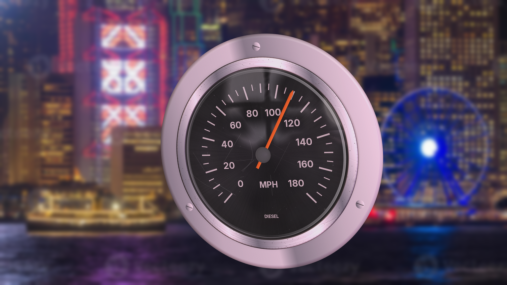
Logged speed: 110 mph
